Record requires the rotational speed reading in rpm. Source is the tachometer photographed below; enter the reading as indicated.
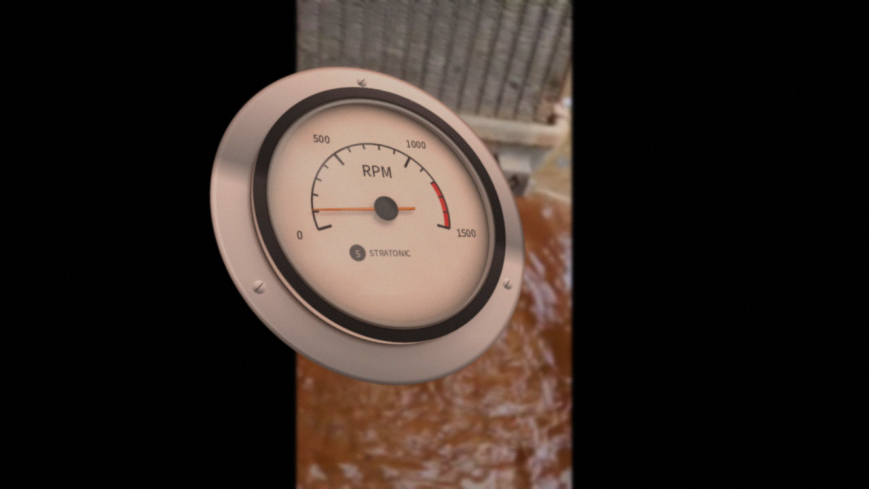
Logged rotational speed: 100 rpm
